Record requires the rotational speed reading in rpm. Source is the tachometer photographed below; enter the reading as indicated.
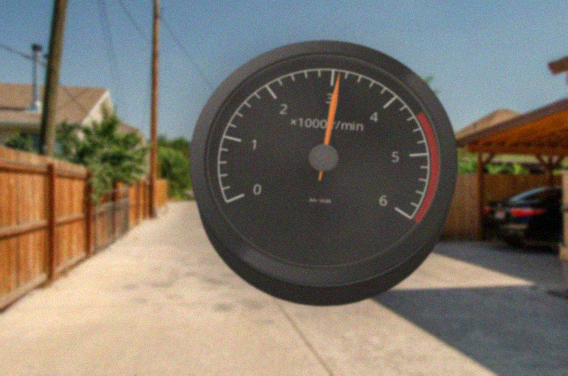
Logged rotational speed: 3100 rpm
